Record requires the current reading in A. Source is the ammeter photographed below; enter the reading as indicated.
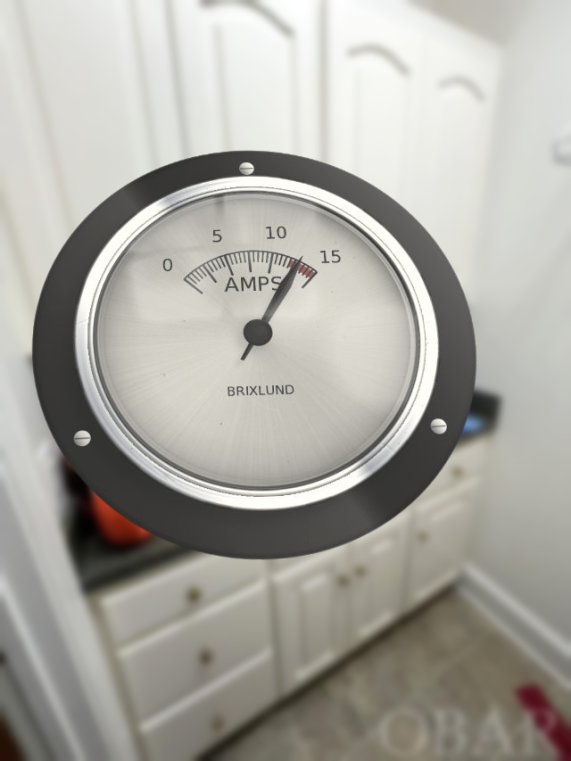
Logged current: 13 A
